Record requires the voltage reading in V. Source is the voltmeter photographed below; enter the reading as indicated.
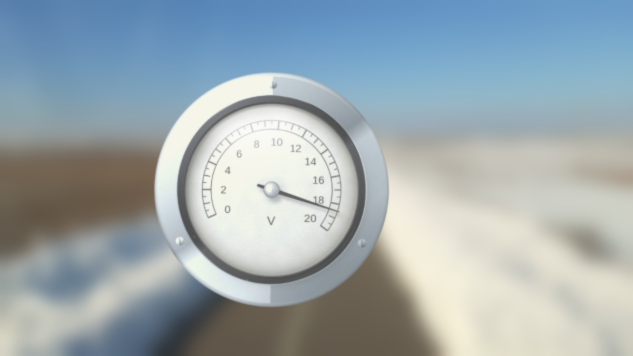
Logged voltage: 18.5 V
